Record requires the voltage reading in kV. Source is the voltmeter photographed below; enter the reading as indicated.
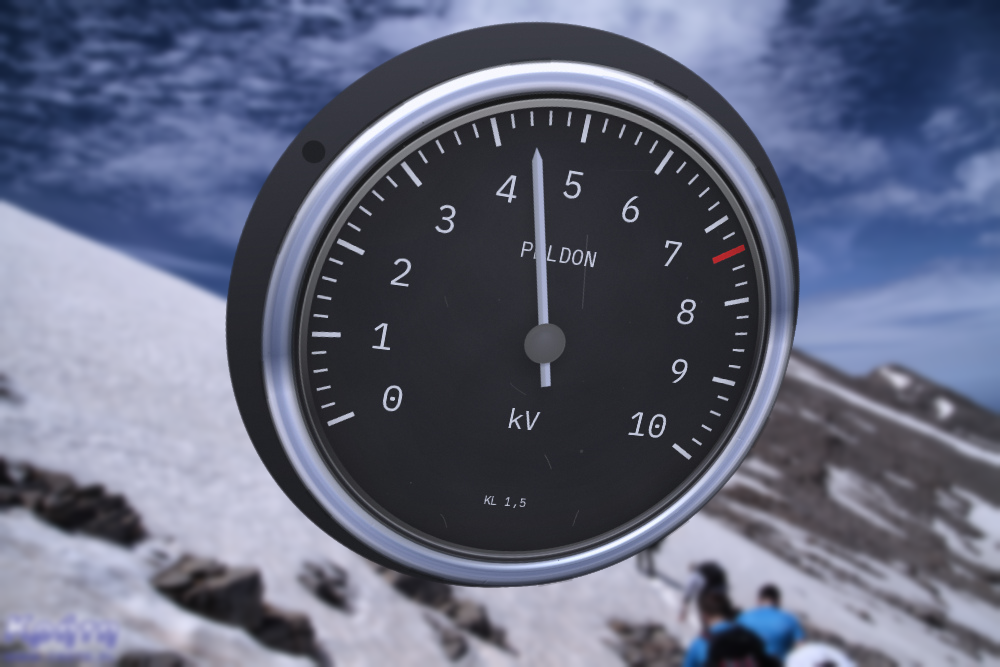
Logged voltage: 4.4 kV
